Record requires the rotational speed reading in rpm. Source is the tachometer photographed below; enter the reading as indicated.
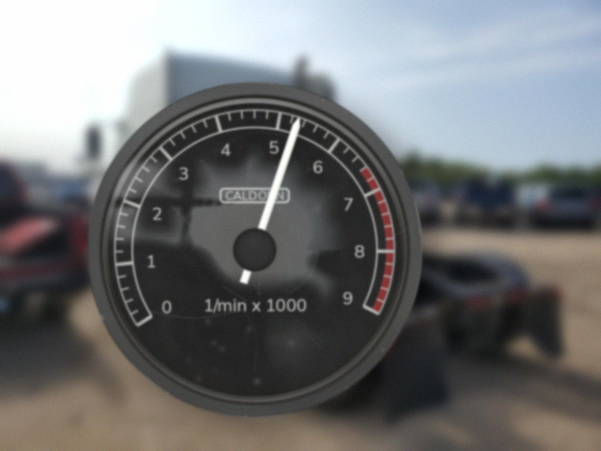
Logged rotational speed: 5300 rpm
